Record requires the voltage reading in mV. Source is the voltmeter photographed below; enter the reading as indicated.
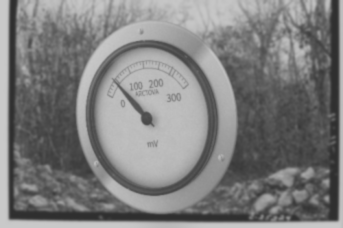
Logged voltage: 50 mV
